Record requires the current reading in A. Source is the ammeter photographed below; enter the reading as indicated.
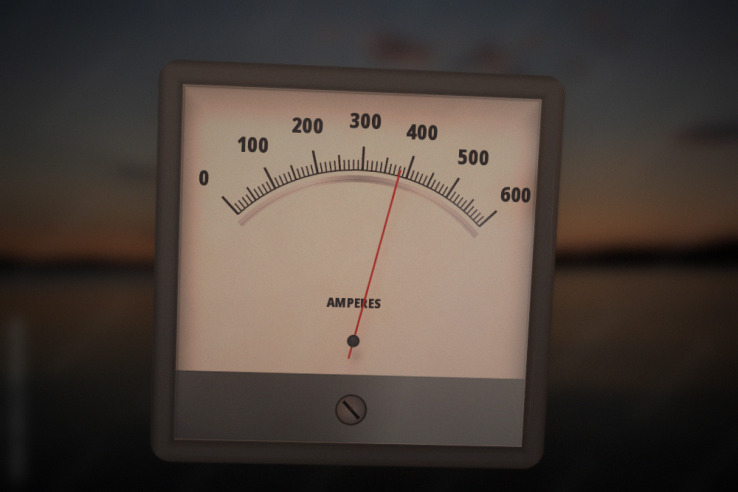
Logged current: 380 A
